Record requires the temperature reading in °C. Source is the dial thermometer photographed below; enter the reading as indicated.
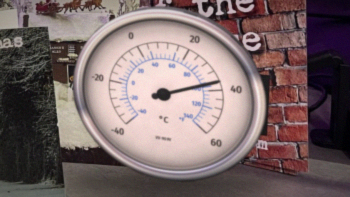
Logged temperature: 36 °C
